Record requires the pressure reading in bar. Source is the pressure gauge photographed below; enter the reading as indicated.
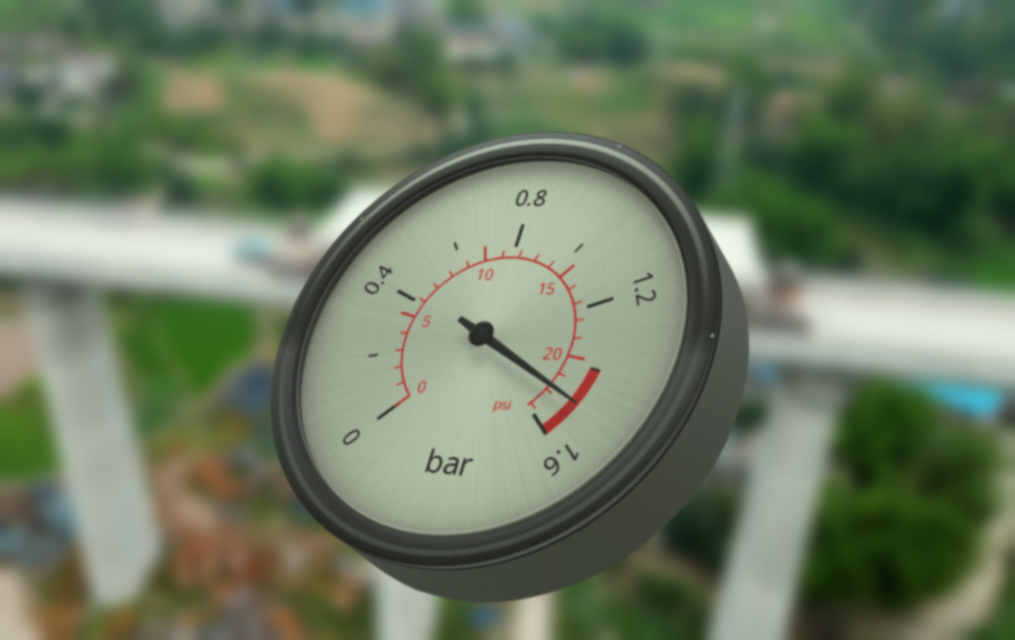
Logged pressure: 1.5 bar
